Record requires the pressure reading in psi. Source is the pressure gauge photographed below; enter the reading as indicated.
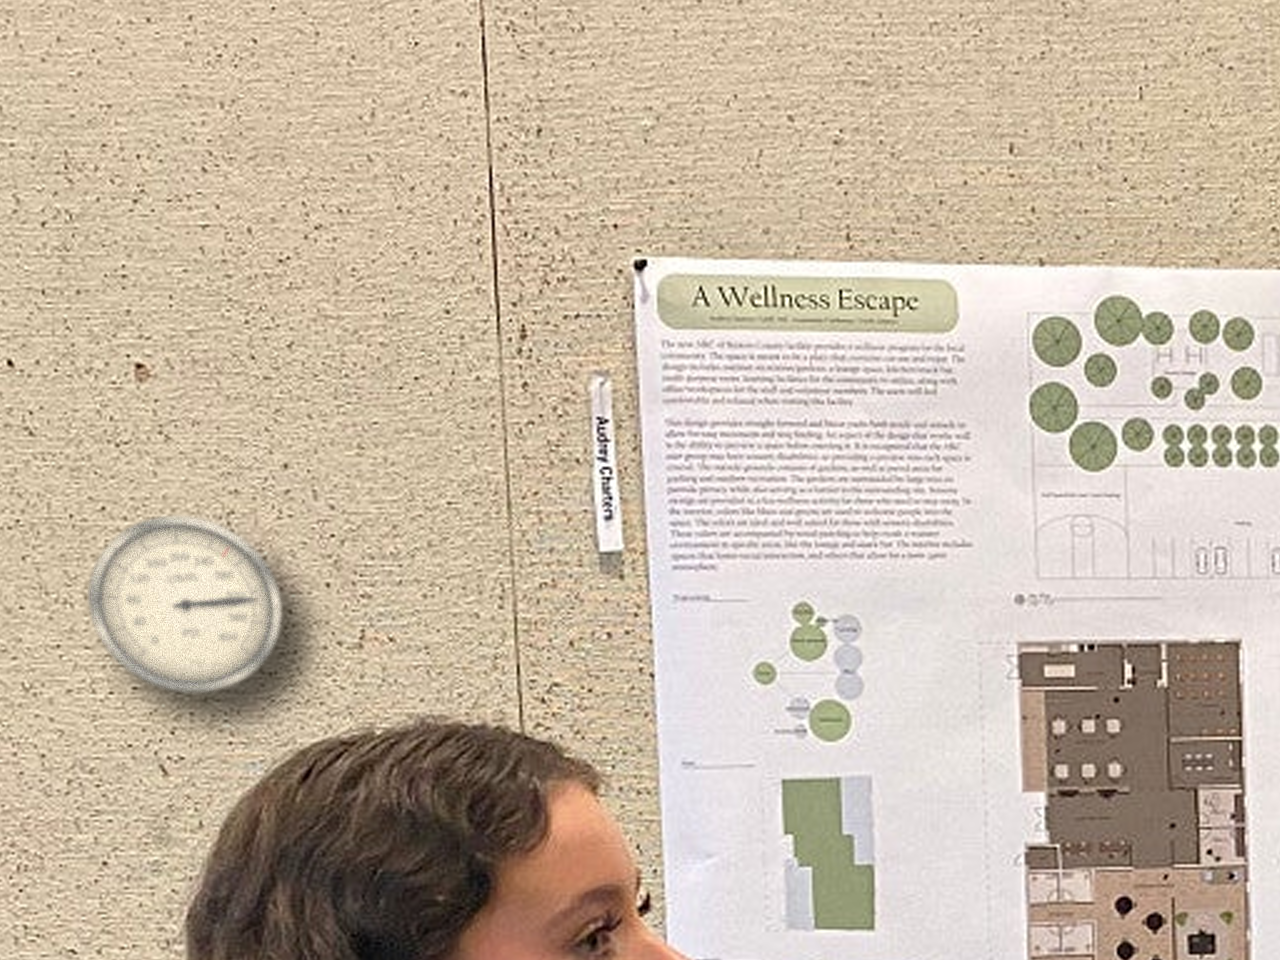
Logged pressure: 330 psi
